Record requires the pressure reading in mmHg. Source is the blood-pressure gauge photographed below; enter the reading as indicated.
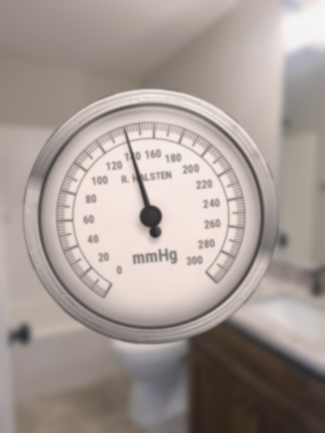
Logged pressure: 140 mmHg
